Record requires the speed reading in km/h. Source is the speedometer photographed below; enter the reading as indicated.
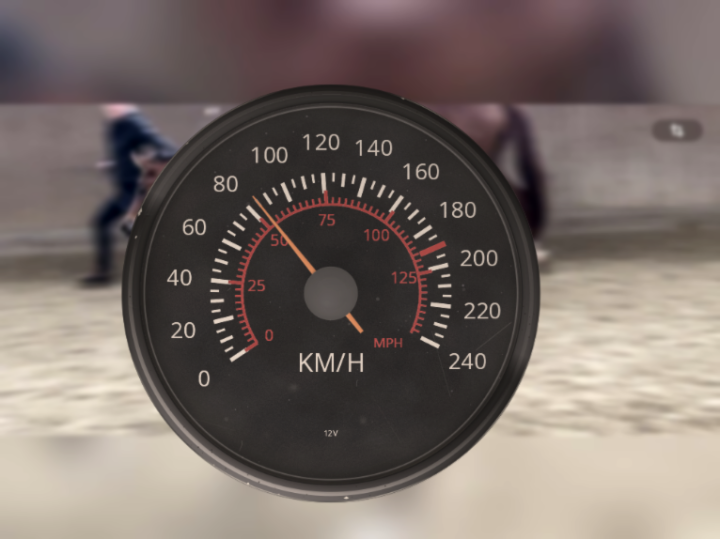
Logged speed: 85 km/h
